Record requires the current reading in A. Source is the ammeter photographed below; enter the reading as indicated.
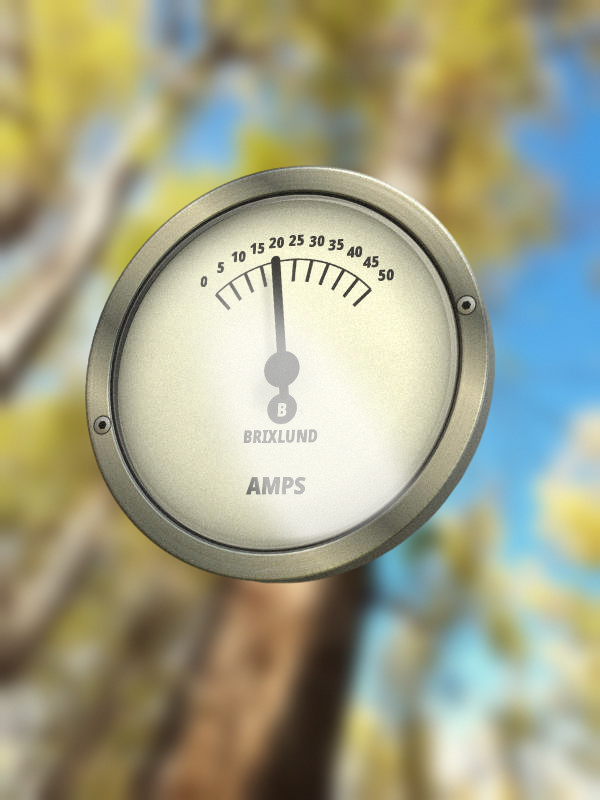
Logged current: 20 A
